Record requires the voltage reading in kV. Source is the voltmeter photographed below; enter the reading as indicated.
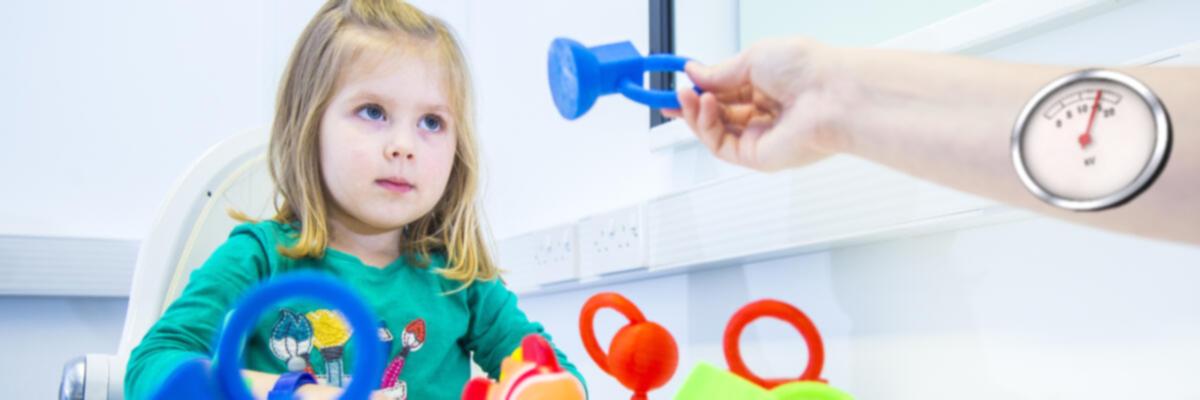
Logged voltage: 15 kV
